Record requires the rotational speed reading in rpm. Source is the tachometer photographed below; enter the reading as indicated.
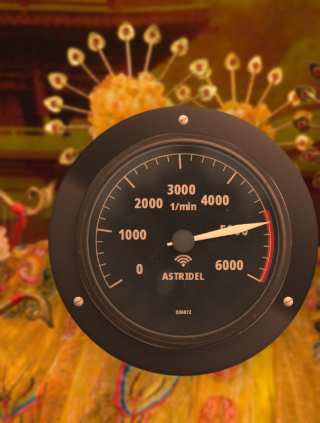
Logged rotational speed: 5000 rpm
